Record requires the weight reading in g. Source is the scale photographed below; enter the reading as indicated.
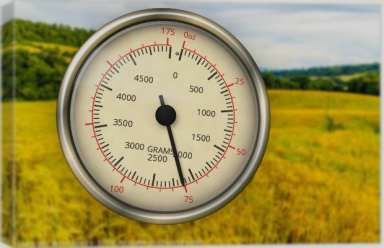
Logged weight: 2150 g
